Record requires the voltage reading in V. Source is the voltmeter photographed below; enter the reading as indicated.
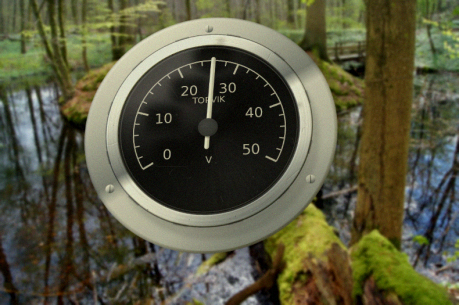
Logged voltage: 26 V
